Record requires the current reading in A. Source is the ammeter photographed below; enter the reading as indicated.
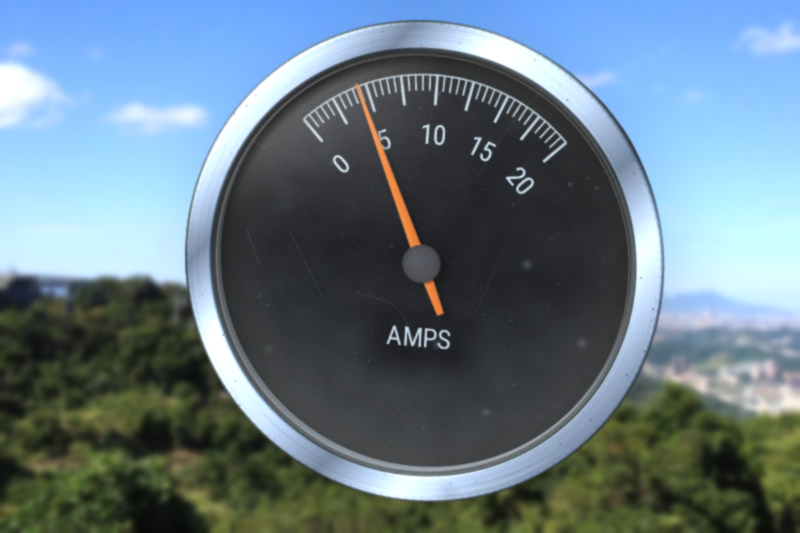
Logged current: 4.5 A
